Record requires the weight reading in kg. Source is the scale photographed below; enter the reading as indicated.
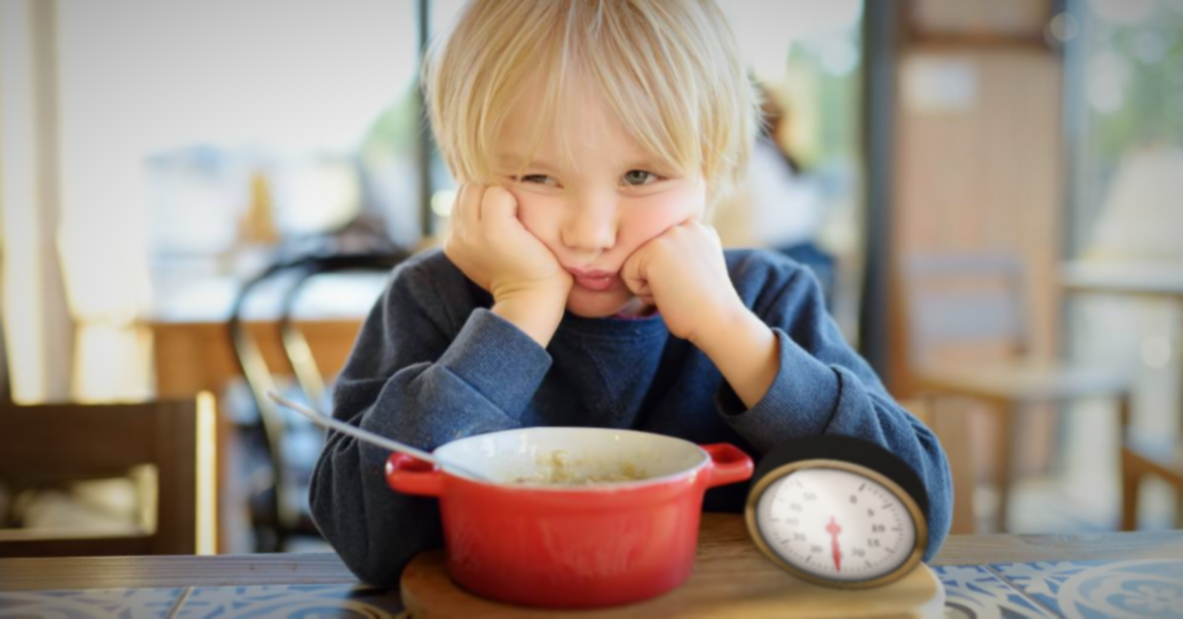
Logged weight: 25 kg
